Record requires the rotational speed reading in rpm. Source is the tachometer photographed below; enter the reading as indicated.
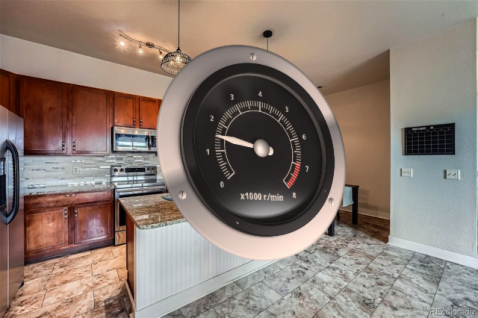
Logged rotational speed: 1500 rpm
